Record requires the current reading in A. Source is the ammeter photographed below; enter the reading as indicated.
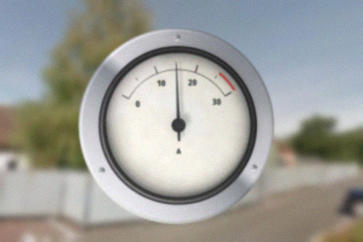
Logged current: 15 A
